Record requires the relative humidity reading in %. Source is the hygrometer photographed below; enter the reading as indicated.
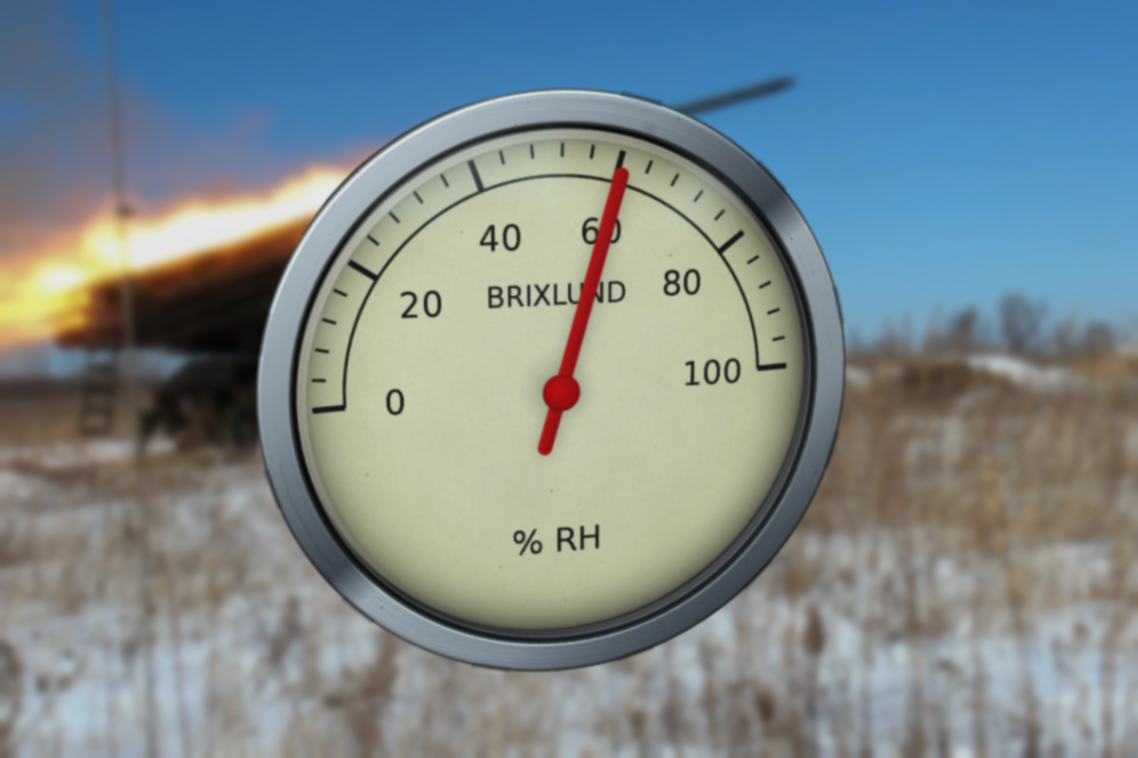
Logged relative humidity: 60 %
